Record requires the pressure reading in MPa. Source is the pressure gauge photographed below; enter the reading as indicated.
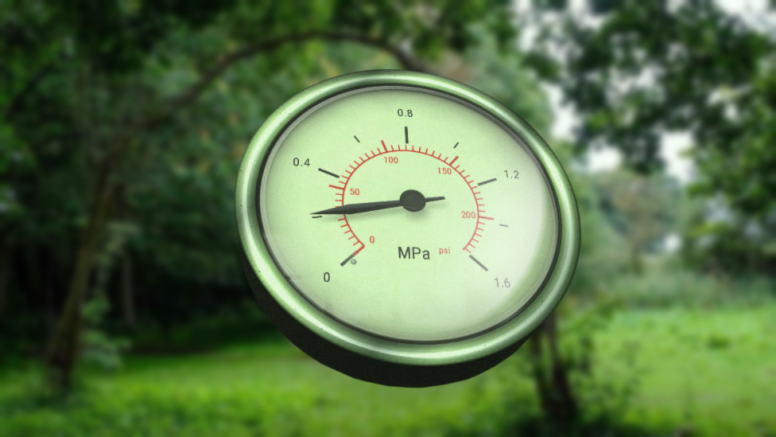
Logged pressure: 0.2 MPa
